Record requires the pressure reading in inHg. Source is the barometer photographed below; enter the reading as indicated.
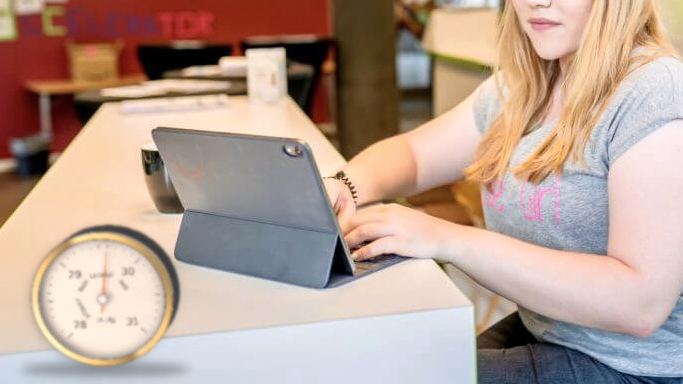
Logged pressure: 29.6 inHg
